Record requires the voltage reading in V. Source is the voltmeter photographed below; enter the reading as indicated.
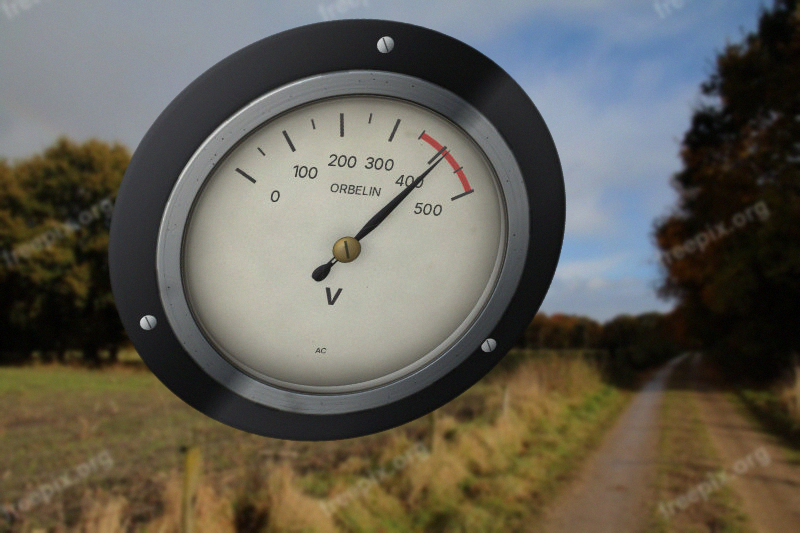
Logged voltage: 400 V
